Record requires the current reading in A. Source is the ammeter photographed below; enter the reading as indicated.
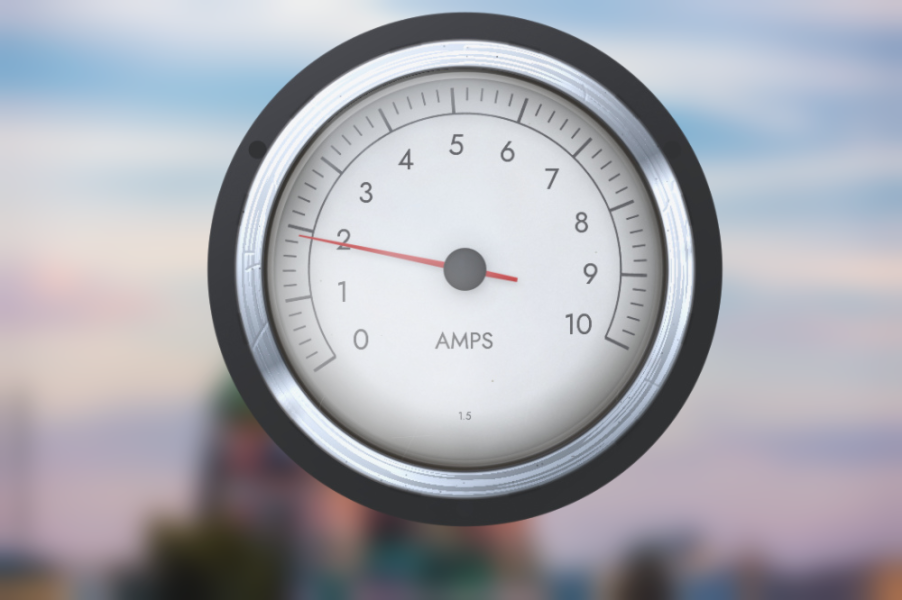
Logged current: 1.9 A
